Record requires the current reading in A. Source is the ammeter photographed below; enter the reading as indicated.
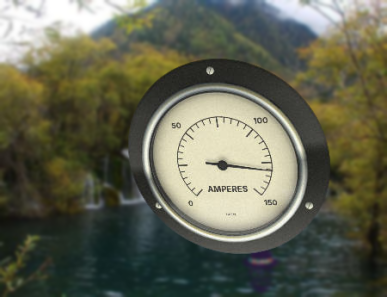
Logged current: 130 A
